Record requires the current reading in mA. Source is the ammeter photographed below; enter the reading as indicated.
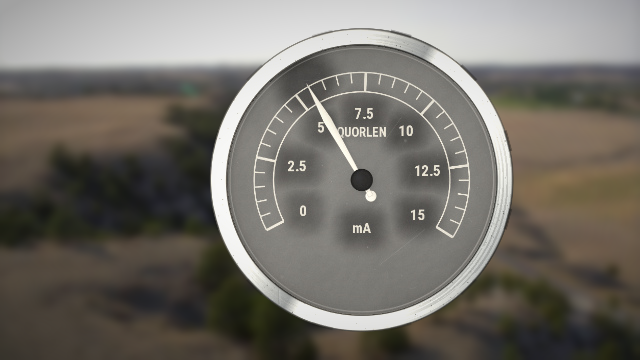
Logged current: 5.5 mA
